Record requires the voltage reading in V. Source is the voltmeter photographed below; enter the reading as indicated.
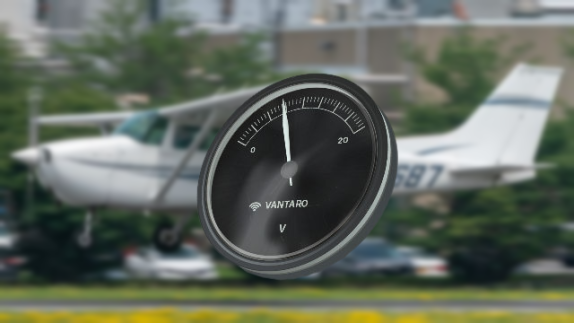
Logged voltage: 7.5 V
